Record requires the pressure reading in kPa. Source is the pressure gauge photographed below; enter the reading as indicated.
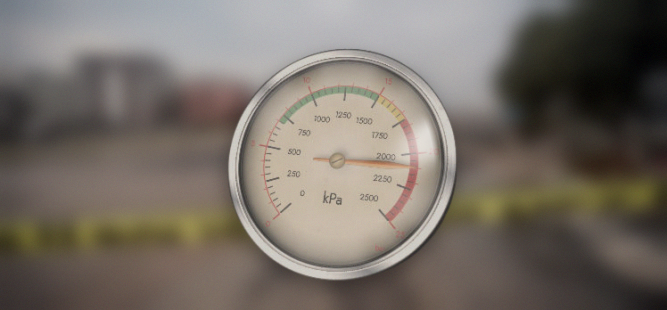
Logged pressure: 2100 kPa
